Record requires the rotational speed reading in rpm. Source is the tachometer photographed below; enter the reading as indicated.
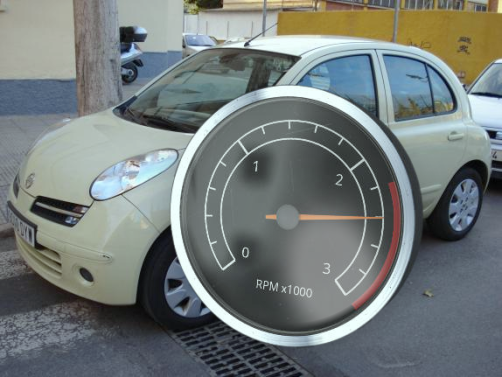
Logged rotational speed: 2400 rpm
